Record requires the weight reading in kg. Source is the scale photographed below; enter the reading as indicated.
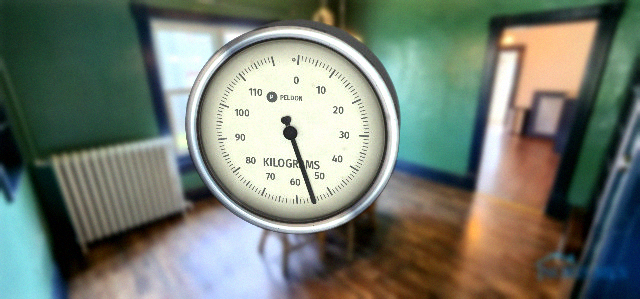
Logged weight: 55 kg
